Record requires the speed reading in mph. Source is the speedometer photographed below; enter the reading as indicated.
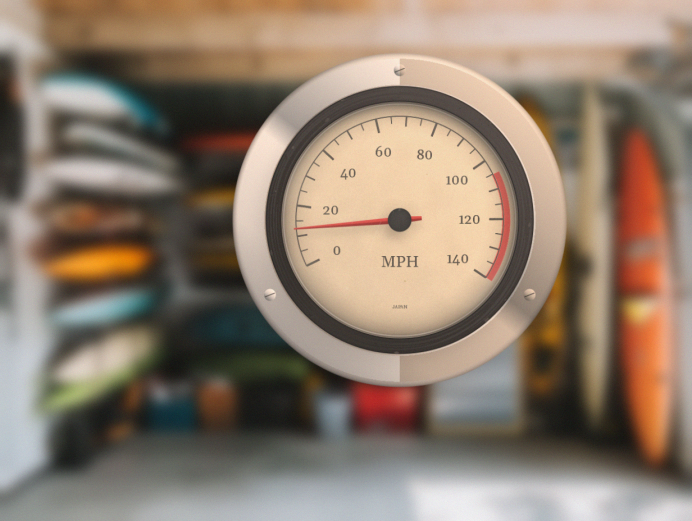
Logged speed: 12.5 mph
